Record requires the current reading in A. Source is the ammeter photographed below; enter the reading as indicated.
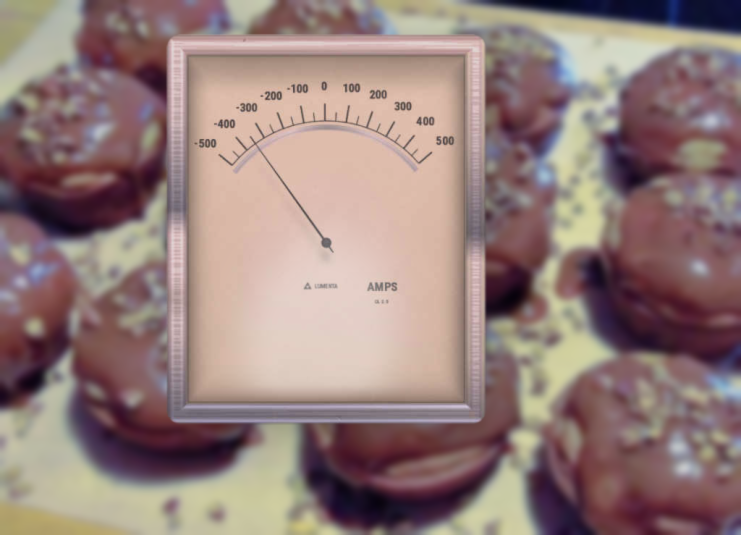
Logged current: -350 A
